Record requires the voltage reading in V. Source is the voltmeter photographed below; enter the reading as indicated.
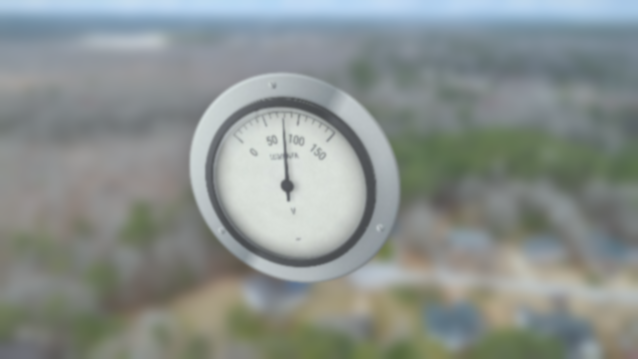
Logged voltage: 80 V
